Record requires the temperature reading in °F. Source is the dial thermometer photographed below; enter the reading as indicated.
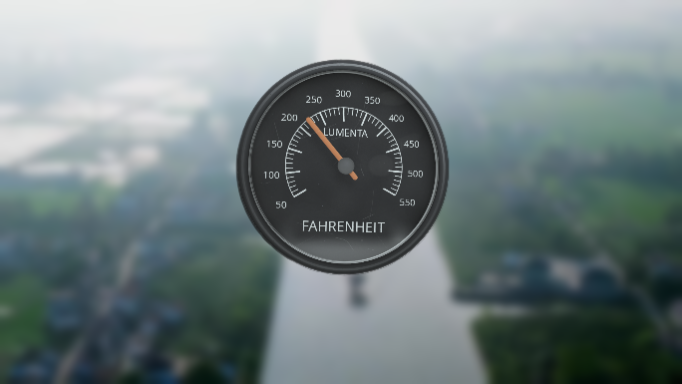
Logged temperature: 220 °F
